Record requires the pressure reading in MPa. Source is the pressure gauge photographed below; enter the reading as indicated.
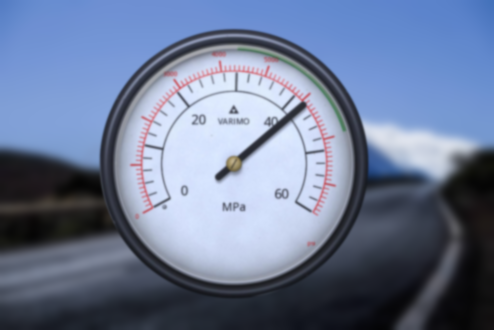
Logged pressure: 42 MPa
